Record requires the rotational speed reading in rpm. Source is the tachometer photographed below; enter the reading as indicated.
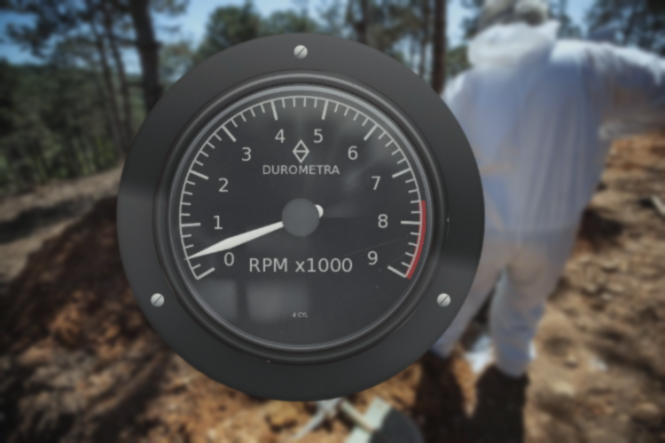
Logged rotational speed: 400 rpm
